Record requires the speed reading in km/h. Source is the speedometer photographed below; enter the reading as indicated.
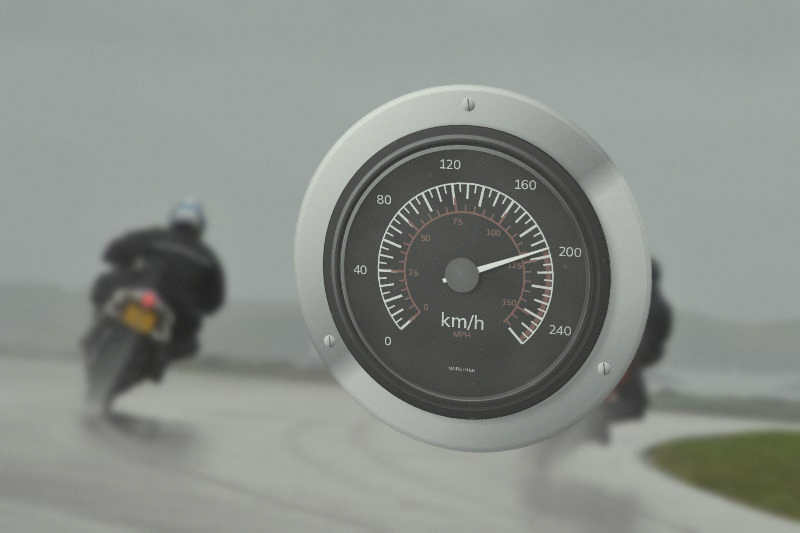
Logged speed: 195 km/h
